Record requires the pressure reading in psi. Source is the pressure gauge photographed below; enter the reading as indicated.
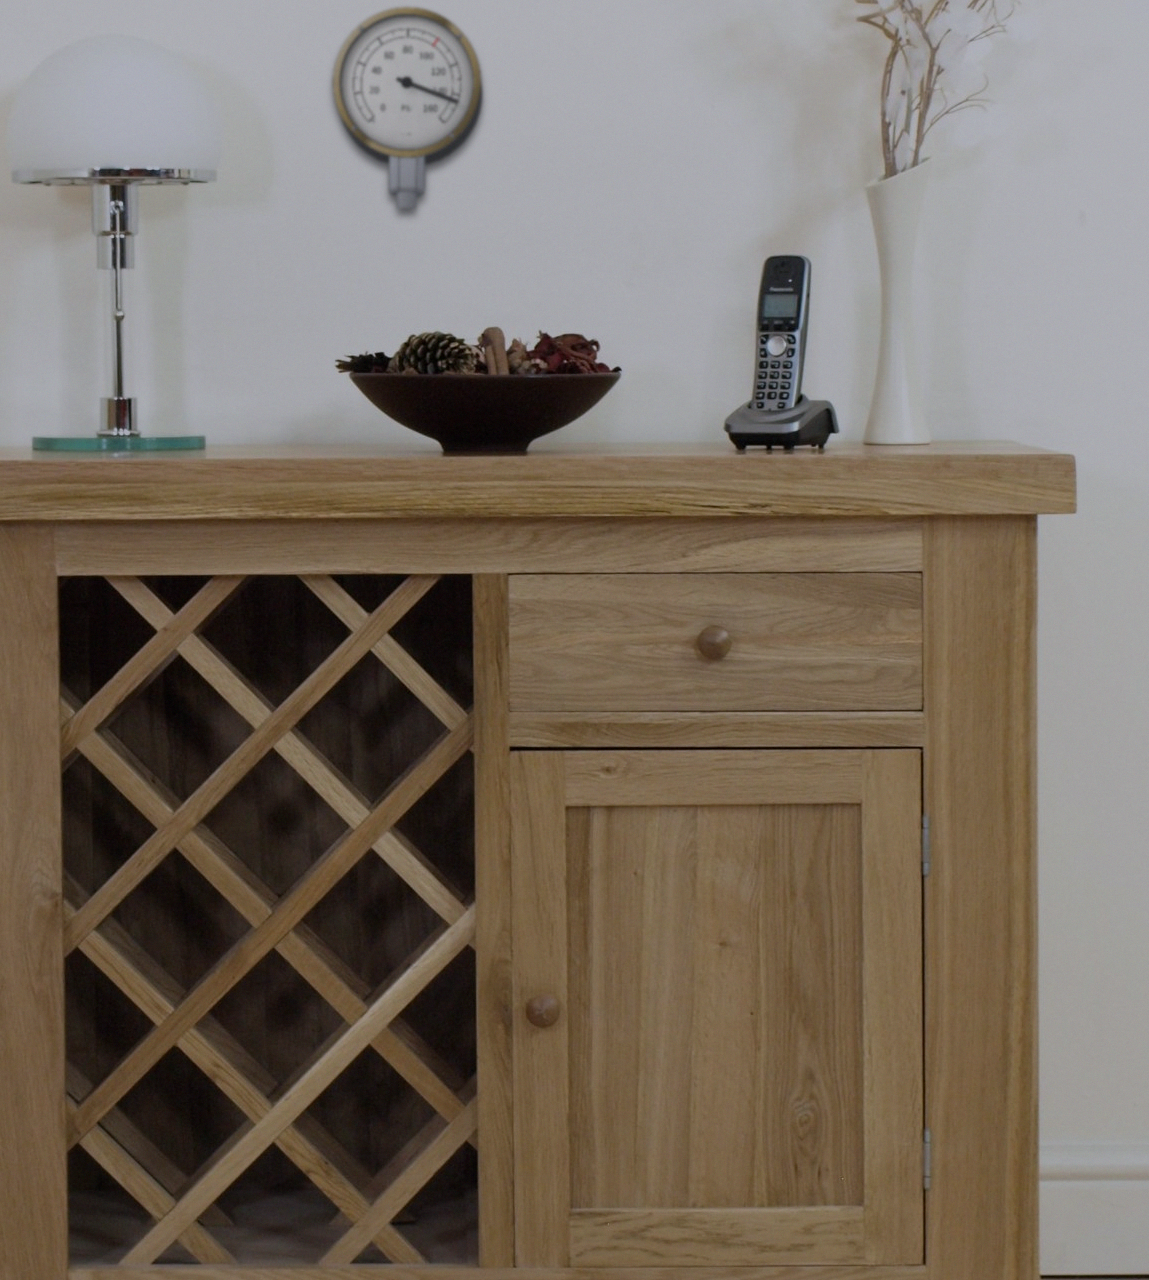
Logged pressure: 145 psi
